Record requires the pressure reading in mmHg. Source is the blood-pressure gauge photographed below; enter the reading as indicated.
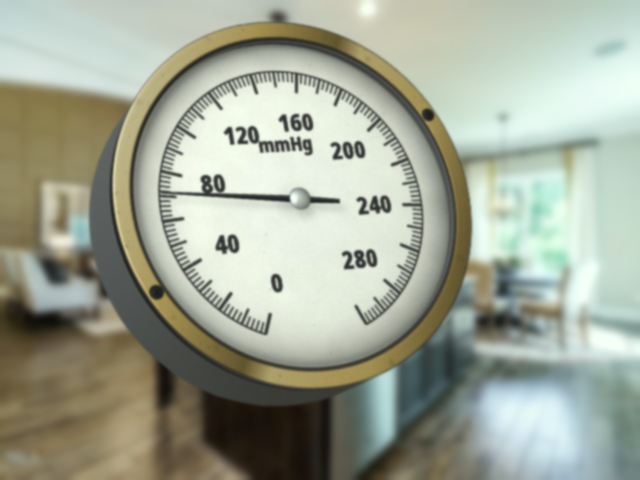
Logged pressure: 70 mmHg
